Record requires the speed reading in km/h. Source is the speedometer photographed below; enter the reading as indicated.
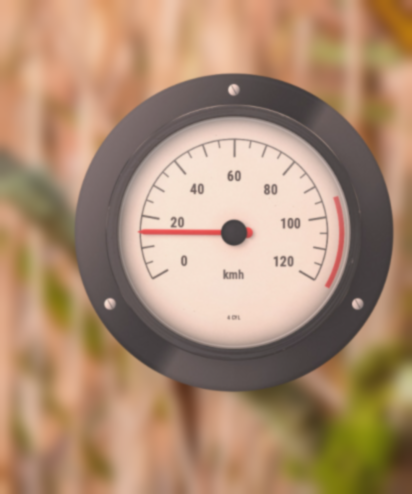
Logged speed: 15 km/h
